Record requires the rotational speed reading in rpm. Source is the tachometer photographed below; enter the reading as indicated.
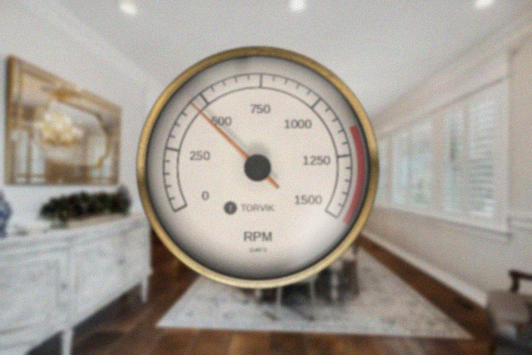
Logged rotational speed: 450 rpm
